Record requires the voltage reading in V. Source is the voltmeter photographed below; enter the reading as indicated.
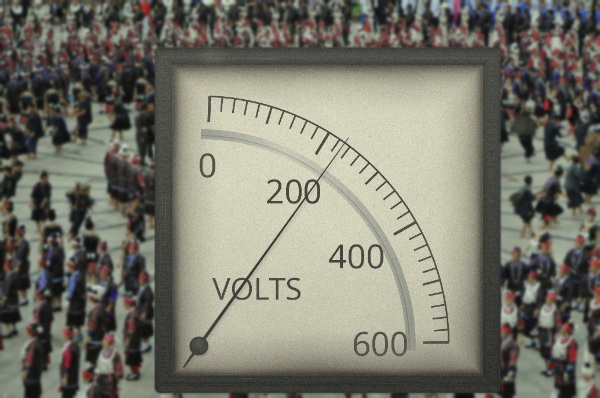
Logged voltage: 230 V
